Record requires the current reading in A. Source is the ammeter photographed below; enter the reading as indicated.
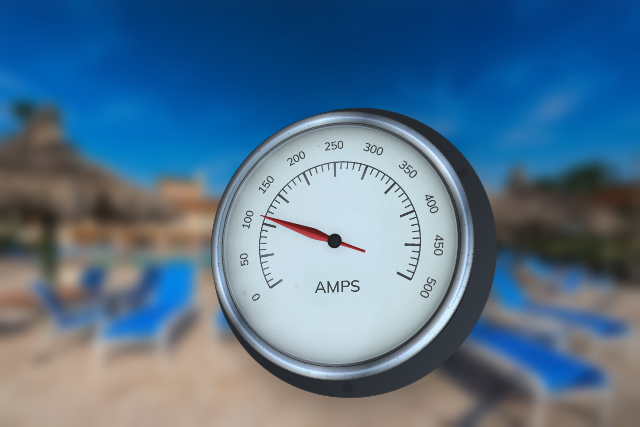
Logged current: 110 A
